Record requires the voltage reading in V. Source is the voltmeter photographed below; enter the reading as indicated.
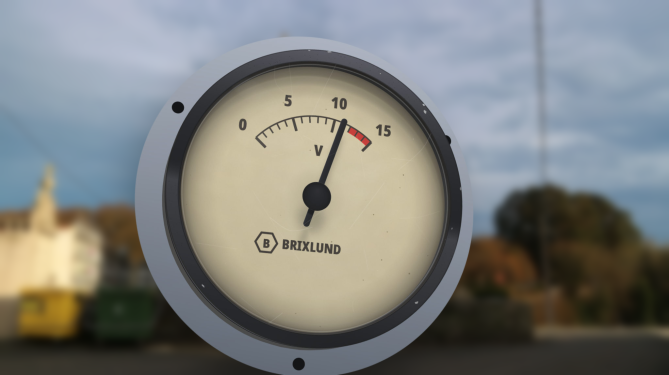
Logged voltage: 11 V
